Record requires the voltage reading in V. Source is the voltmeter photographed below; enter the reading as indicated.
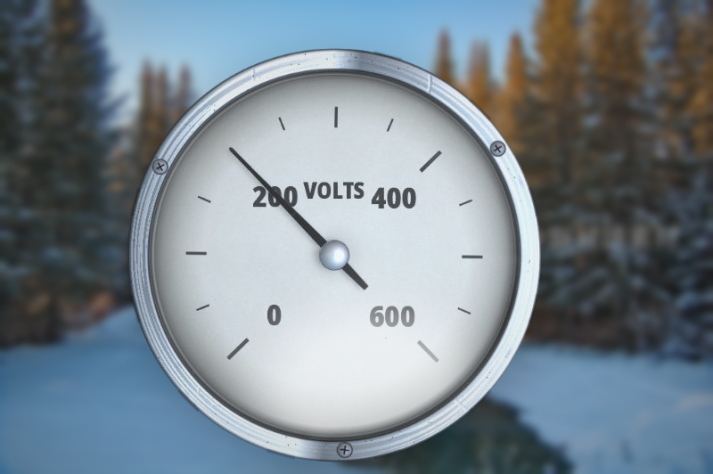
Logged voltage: 200 V
